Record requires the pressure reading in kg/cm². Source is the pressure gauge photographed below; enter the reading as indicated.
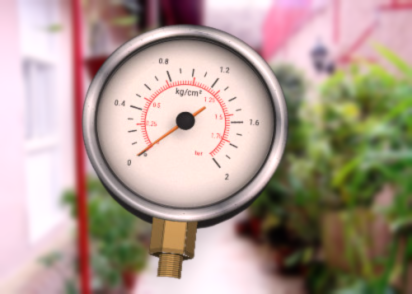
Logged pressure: 0 kg/cm²
